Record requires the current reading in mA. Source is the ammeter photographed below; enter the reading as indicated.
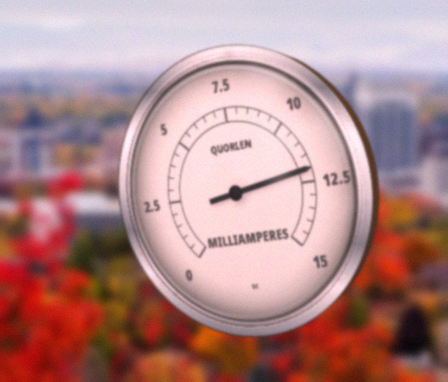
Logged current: 12 mA
